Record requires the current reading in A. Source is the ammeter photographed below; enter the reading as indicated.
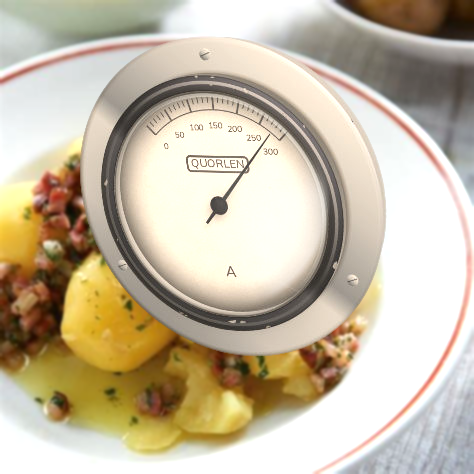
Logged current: 280 A
